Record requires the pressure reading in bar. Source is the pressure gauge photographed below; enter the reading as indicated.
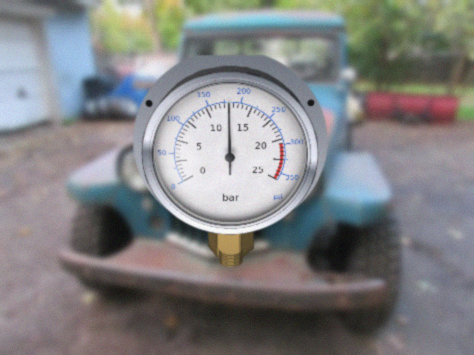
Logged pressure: 12.5 bar
